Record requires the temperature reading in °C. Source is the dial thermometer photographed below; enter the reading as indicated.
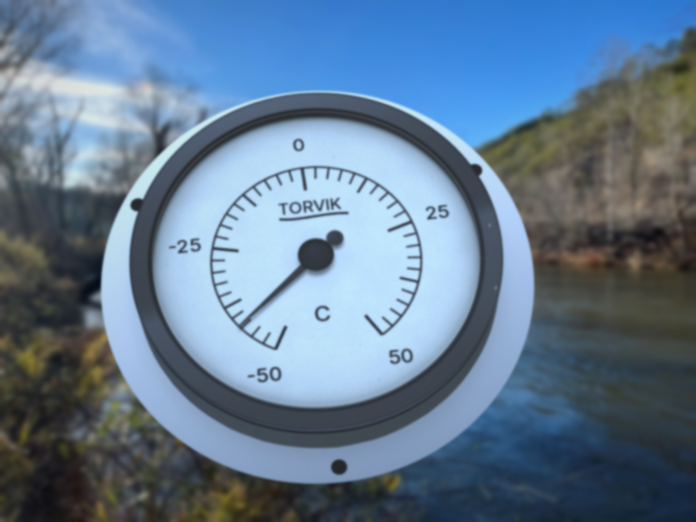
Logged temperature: -42.5 °C
